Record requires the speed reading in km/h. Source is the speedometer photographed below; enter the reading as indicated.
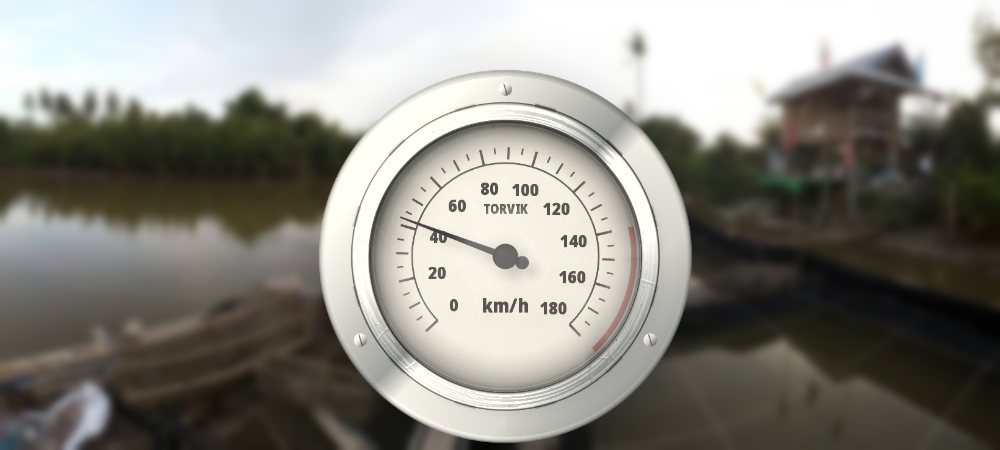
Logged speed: 42.5 km/h
